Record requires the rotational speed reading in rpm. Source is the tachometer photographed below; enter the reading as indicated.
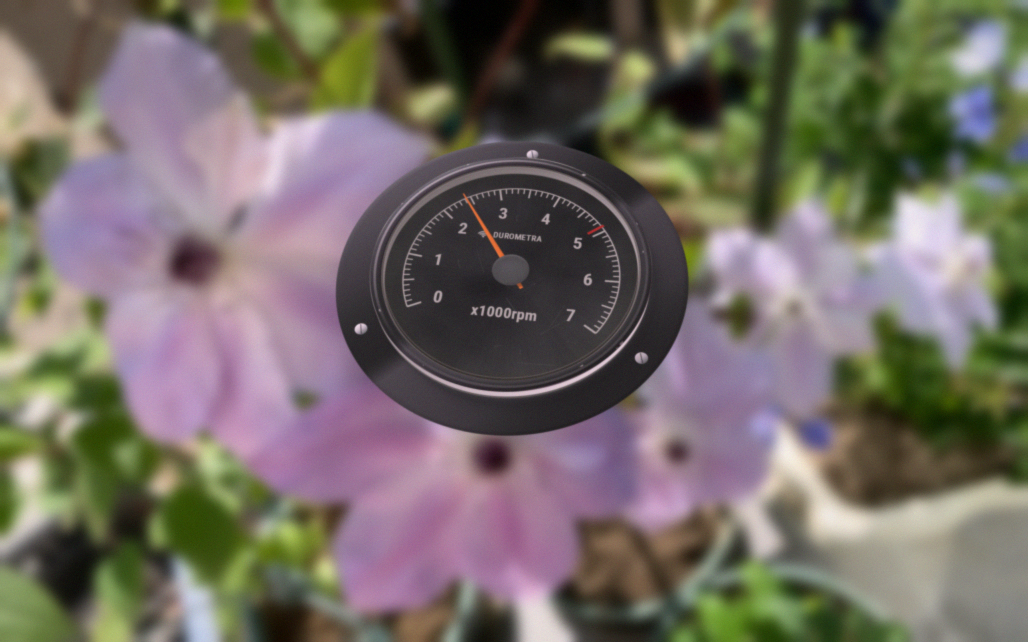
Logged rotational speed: 2400 rpm
